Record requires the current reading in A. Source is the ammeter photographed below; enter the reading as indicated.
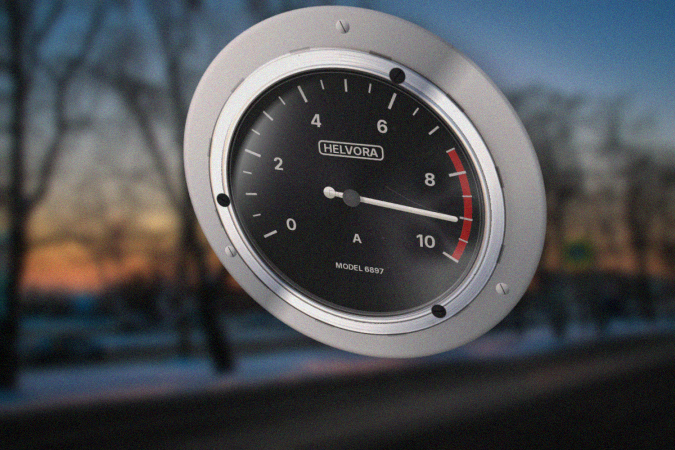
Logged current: 9 A
